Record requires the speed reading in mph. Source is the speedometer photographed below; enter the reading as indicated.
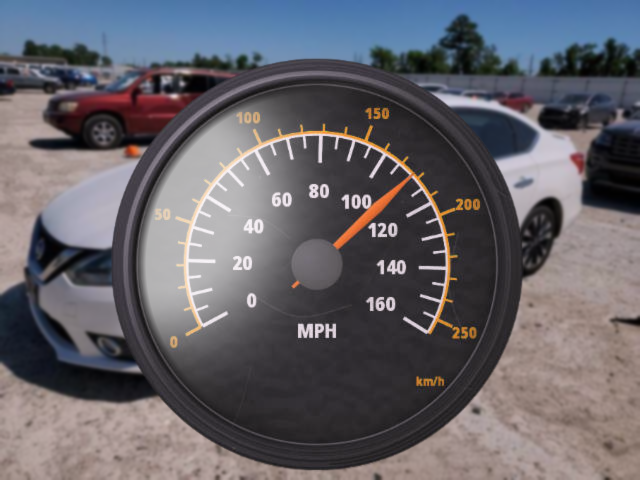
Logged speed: 110 mph
